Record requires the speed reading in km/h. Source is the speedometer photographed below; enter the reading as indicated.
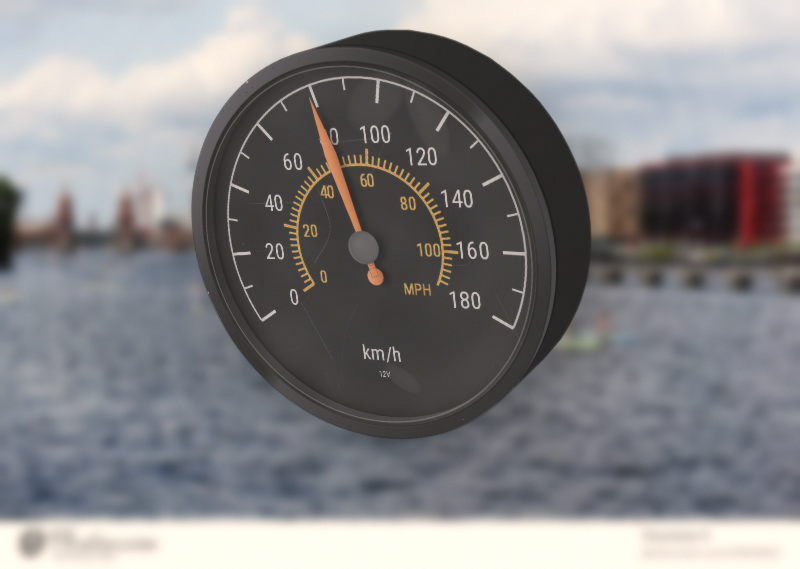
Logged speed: 80 km/h
